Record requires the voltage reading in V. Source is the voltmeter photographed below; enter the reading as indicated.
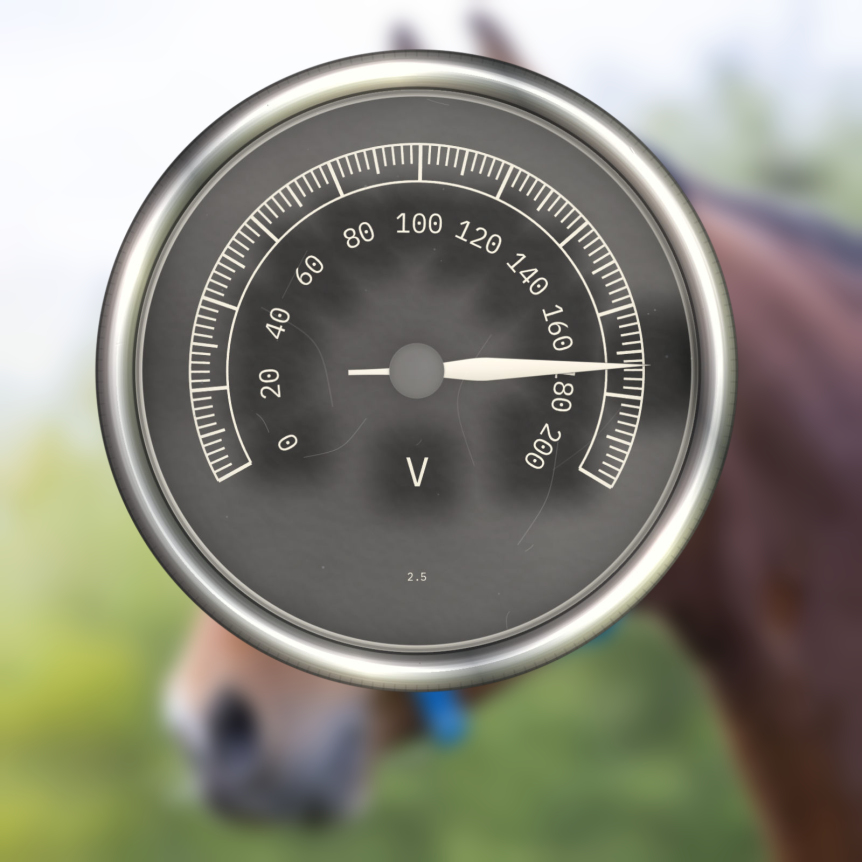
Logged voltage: 173 V
